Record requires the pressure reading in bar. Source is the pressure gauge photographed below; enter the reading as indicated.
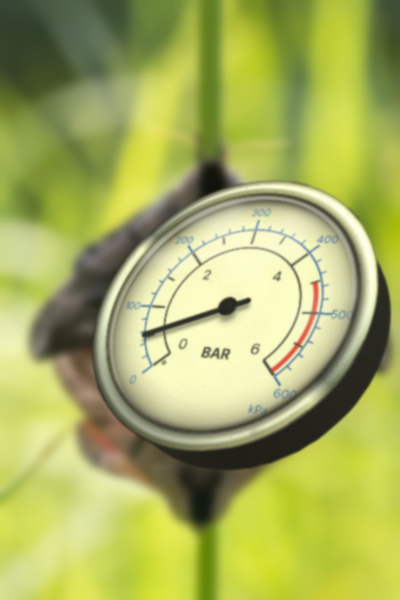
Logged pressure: 0.5 bar
